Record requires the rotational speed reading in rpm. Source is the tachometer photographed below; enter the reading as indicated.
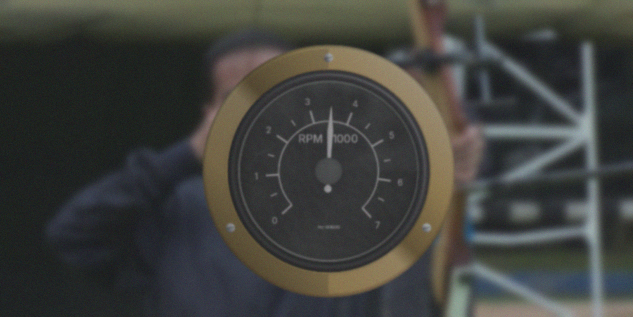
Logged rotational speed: 3500 rpm
